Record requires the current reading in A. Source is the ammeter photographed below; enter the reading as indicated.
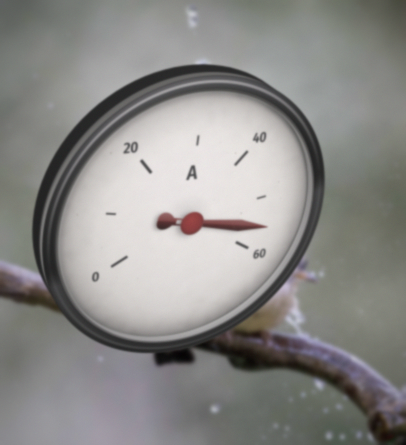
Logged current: 55 A
